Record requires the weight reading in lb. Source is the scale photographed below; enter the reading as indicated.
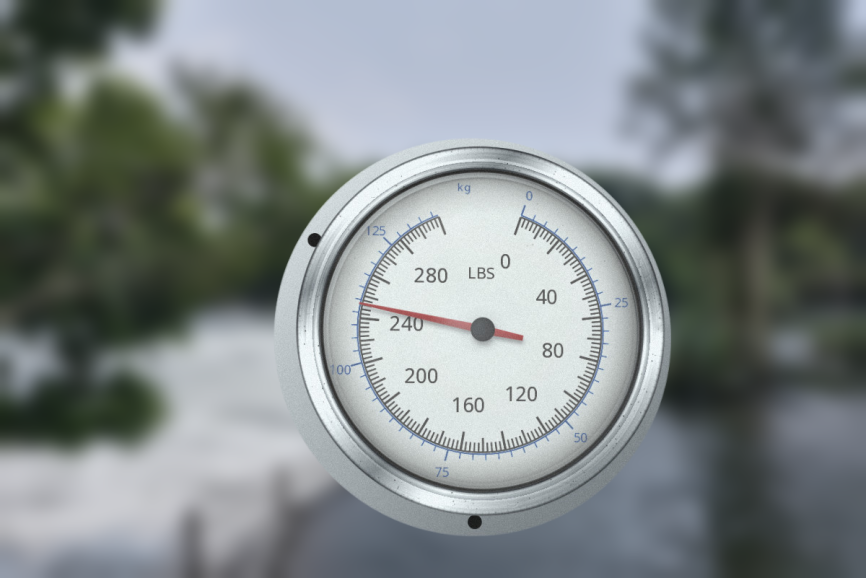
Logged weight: 246 lb
